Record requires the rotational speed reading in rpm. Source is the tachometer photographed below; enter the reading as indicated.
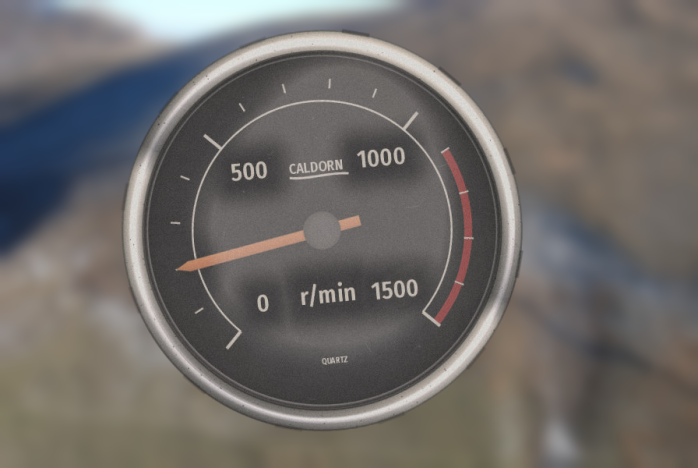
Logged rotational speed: 200 rpm
